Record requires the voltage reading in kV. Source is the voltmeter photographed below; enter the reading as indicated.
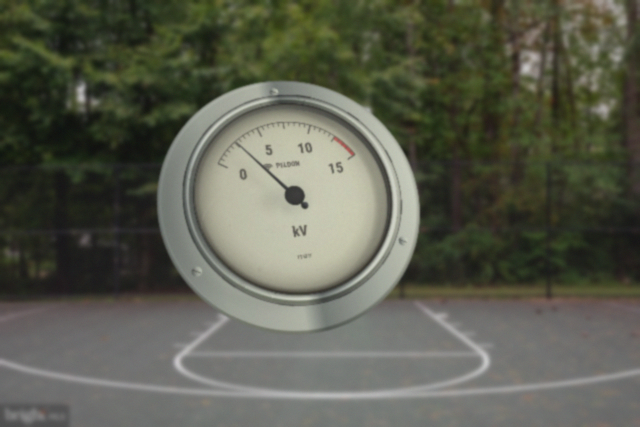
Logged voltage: 2.5 kV
